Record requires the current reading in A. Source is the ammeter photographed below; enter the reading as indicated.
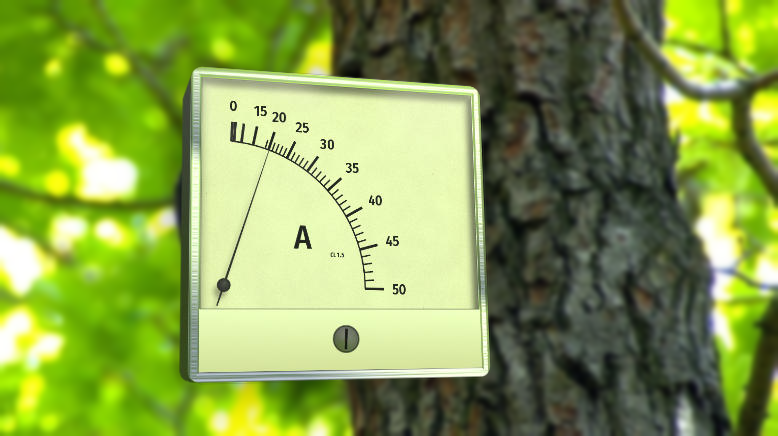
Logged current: 20 A
